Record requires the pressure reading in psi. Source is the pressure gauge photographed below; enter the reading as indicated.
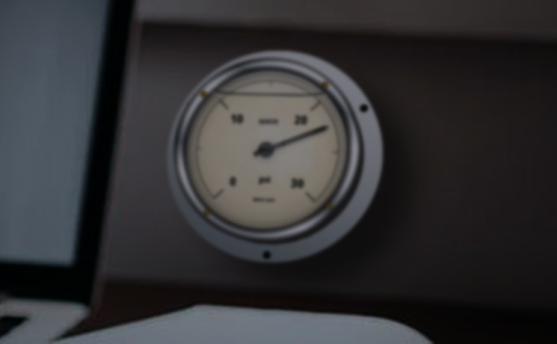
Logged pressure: 22.5 psi
